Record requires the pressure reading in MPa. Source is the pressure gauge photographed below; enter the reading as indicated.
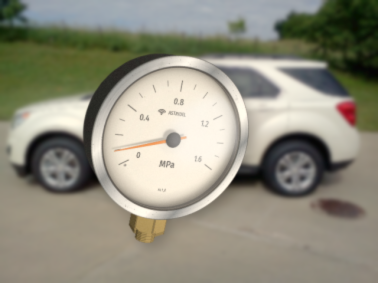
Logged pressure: 0.1 MPa
